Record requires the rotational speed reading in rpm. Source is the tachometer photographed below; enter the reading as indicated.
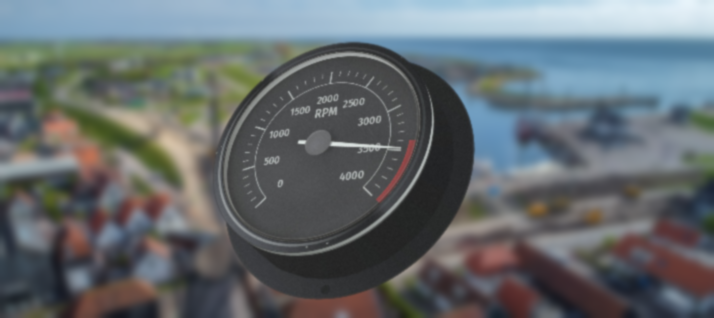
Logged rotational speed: 3500 rpm
